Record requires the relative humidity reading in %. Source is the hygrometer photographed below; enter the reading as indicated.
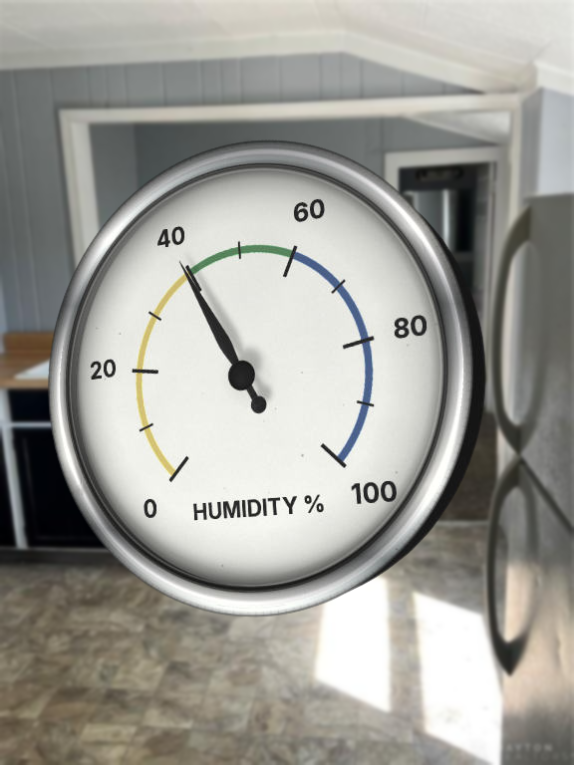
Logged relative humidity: 40 %
